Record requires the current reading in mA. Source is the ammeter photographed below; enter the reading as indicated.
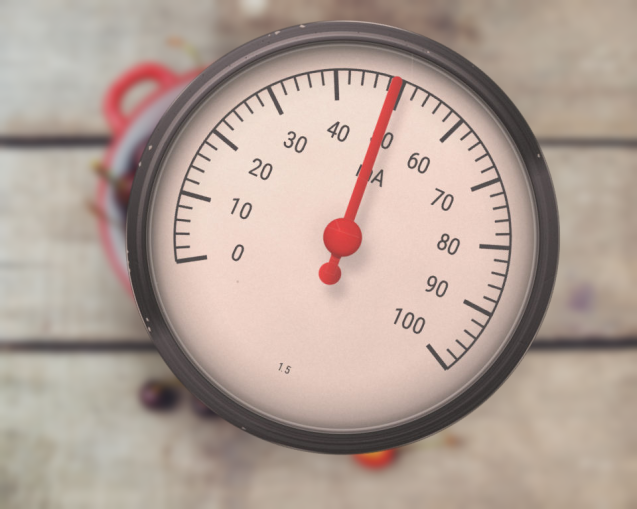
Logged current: 49 mA
